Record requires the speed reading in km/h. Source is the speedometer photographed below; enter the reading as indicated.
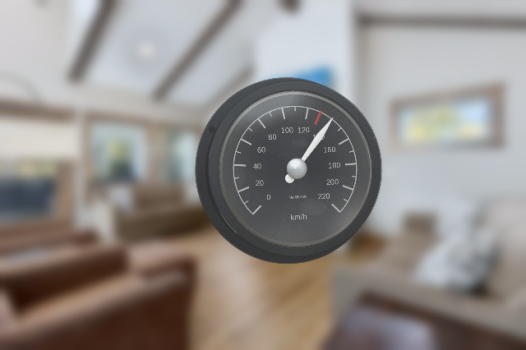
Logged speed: 140 km/h
